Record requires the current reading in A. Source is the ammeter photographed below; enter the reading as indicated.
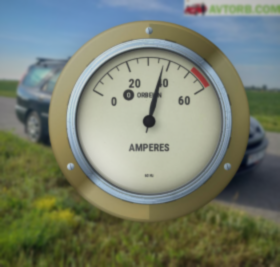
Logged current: 37.5 A
